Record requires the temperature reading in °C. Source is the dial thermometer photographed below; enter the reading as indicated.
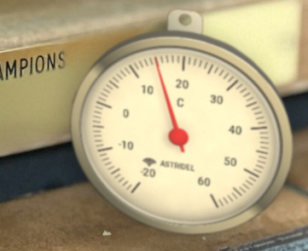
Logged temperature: 15 °C
